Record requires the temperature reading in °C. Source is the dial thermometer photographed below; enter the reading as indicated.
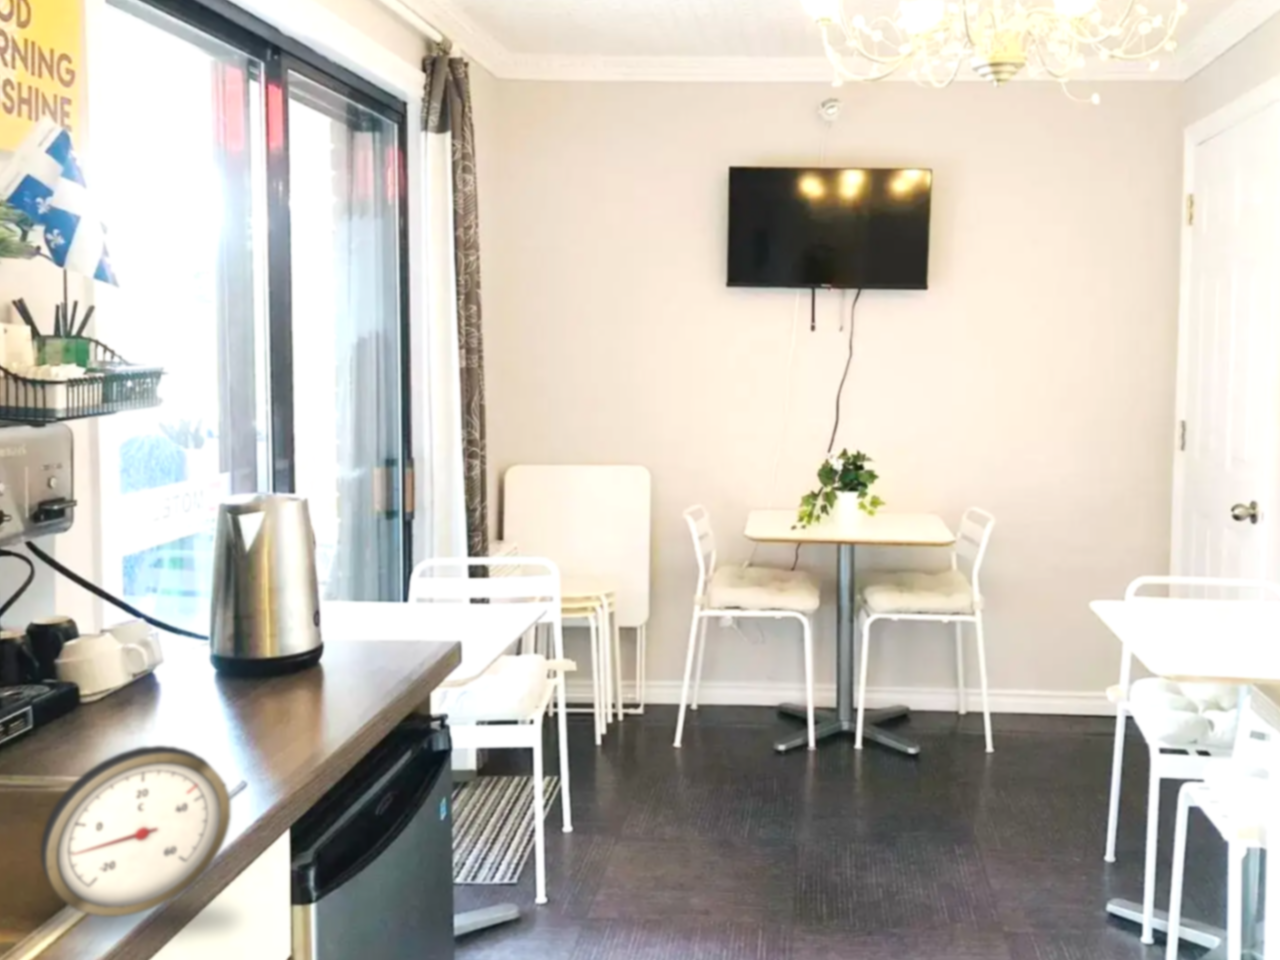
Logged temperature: -8 °C
